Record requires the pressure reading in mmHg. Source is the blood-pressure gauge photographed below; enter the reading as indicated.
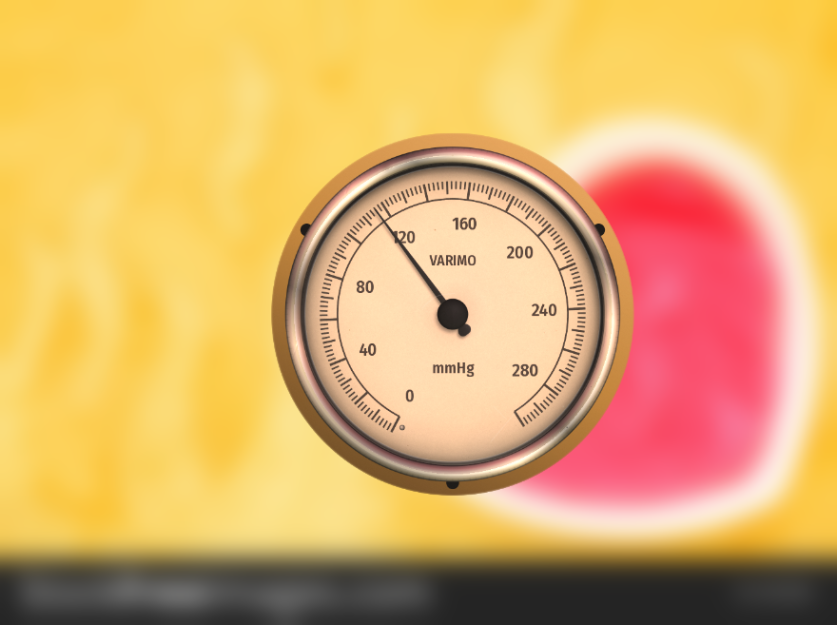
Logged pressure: 116 mmHg
